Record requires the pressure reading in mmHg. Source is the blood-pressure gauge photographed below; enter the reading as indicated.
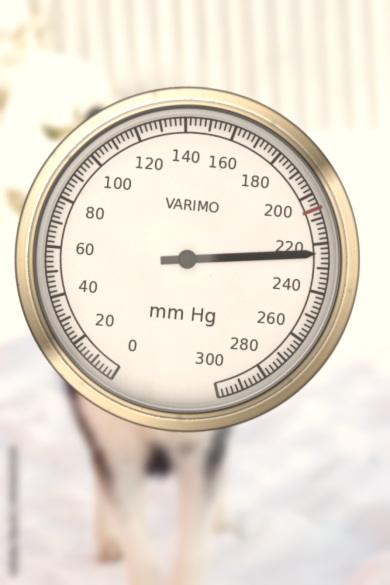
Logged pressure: 224 mmHg
